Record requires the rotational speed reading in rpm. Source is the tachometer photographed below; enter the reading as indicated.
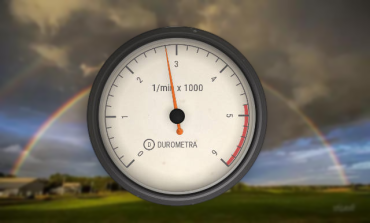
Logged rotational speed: 2800 rpm
